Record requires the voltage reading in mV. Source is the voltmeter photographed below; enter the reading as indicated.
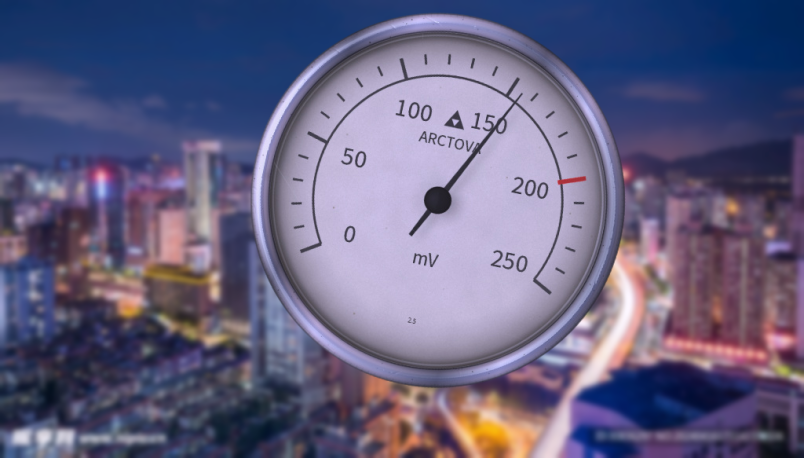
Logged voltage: 155 mV
